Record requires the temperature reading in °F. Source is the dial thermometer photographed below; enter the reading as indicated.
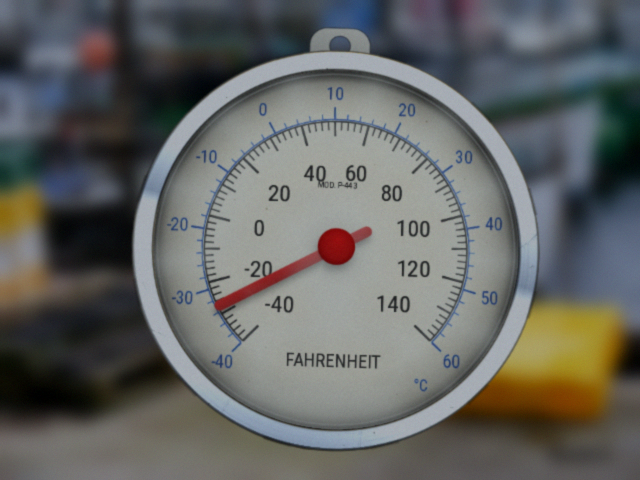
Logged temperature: -28 °F
